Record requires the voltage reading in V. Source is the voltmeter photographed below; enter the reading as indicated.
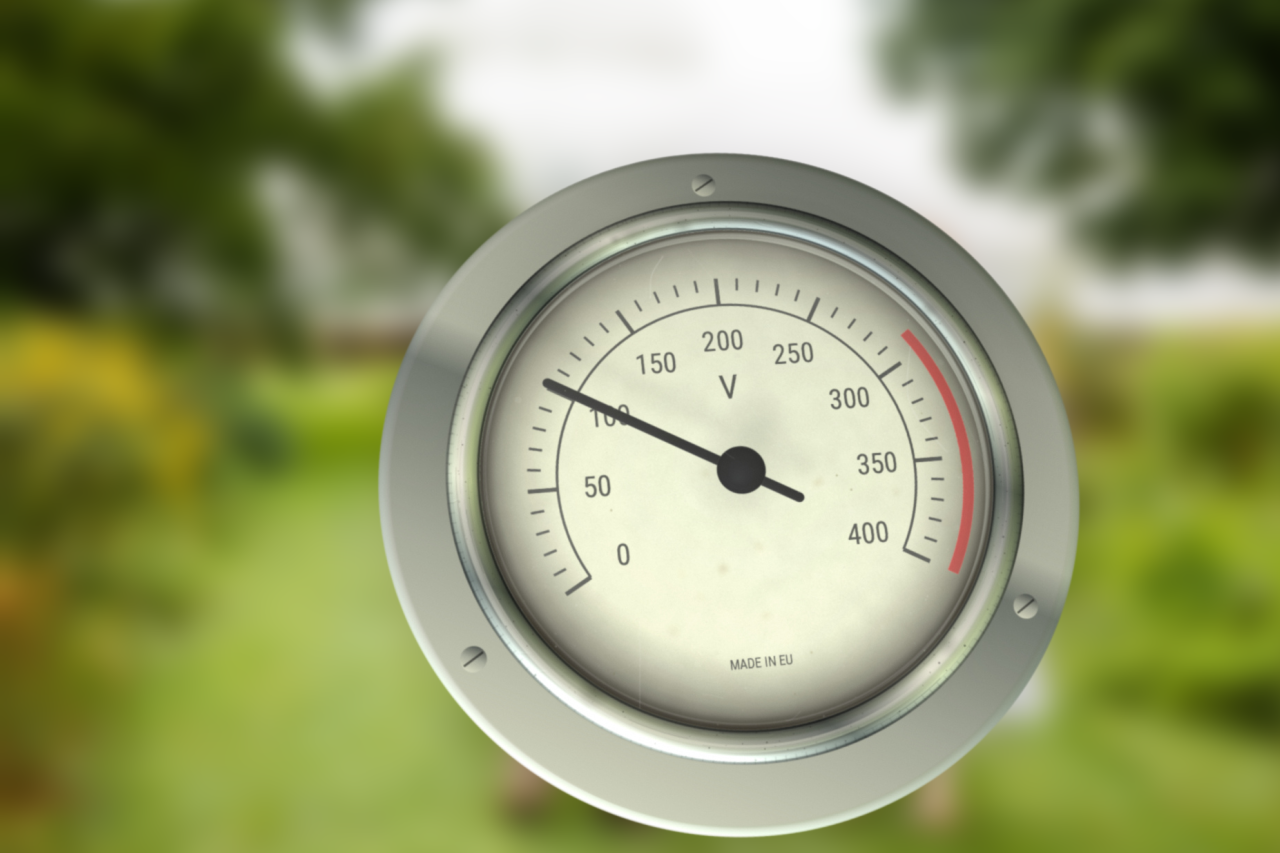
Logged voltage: 100 V
